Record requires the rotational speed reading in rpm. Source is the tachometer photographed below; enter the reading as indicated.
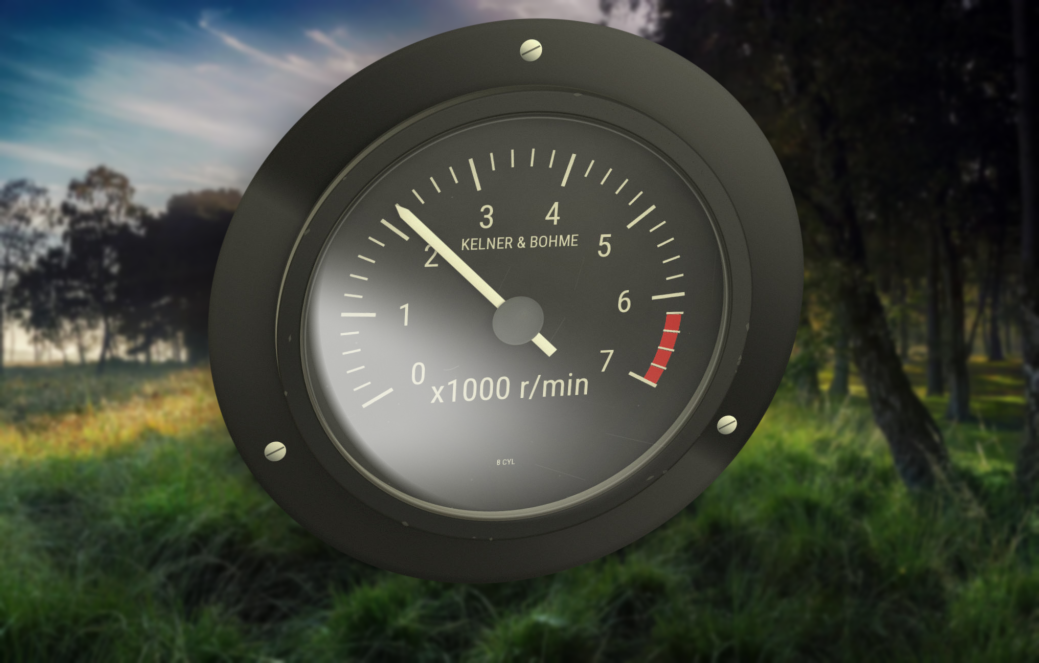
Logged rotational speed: 2200 rpm
